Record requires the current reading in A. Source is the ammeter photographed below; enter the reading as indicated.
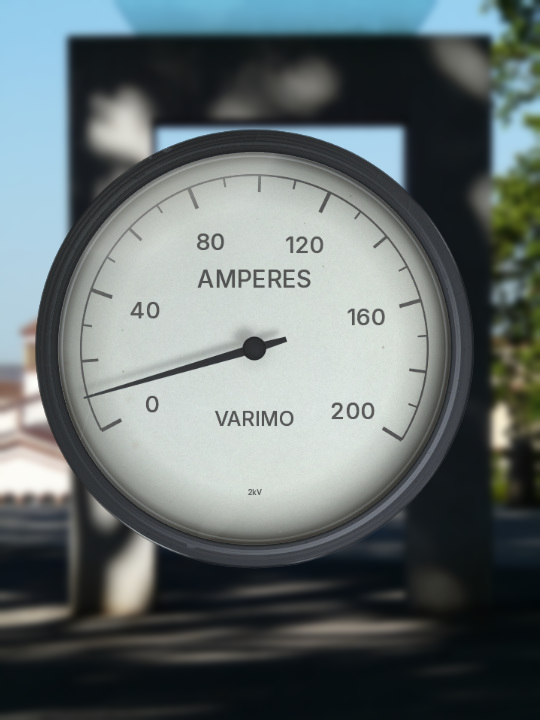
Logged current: 10 A
